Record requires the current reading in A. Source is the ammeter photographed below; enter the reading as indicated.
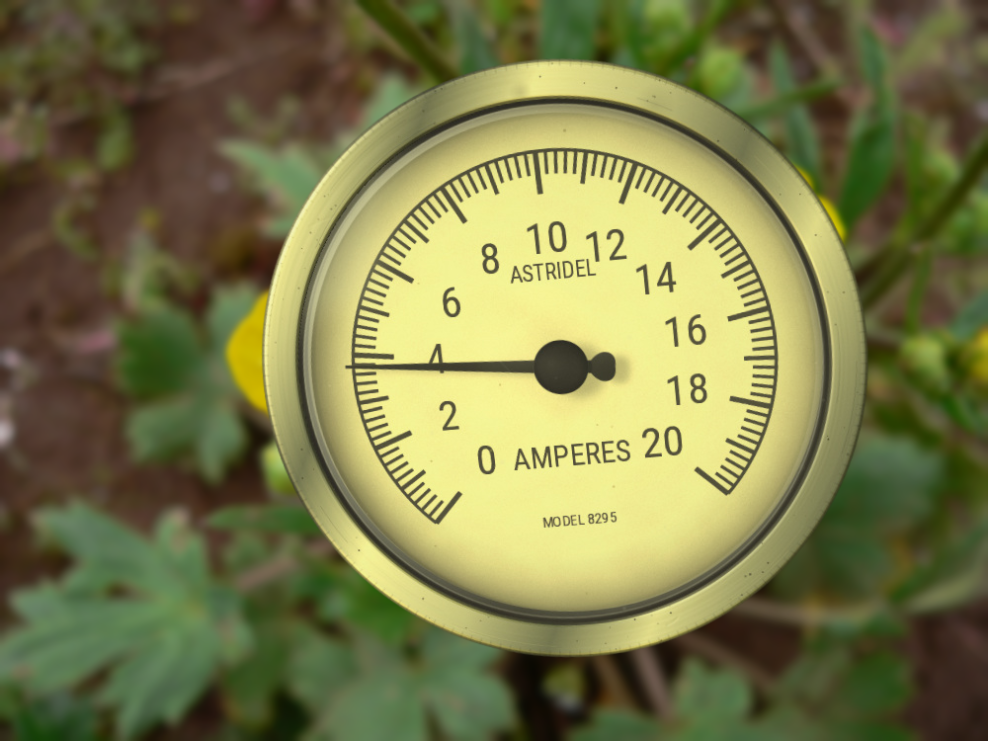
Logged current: 3.8 A
